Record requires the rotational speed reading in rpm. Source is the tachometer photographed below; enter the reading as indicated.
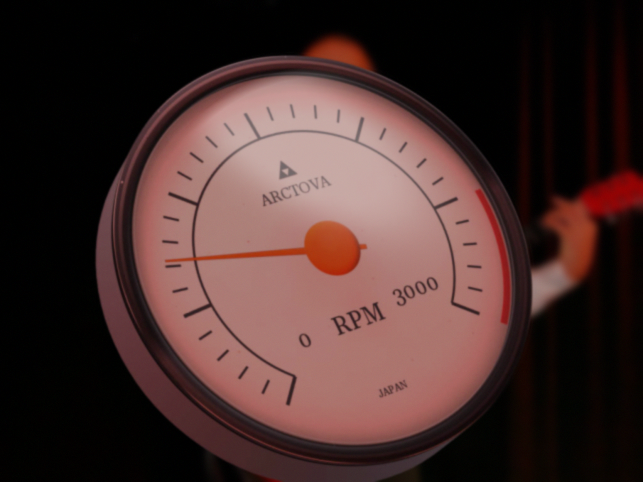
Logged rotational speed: 700 rpm
